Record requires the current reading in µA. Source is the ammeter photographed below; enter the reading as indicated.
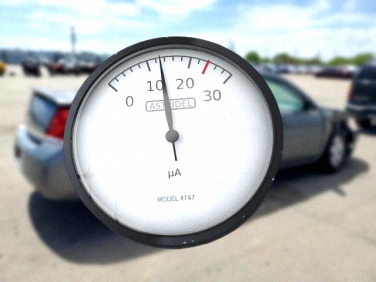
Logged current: 13 µA
